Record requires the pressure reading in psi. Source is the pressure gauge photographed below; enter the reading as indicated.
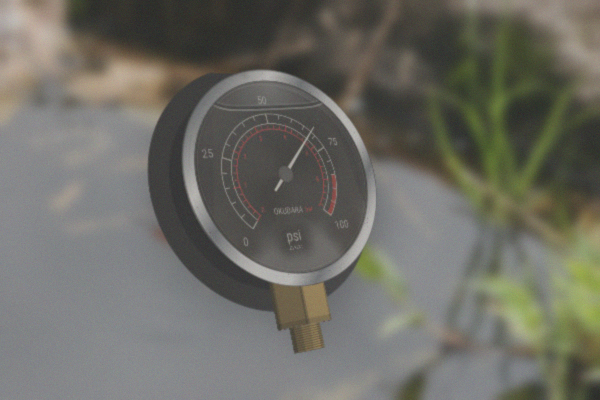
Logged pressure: 67.5 psi
